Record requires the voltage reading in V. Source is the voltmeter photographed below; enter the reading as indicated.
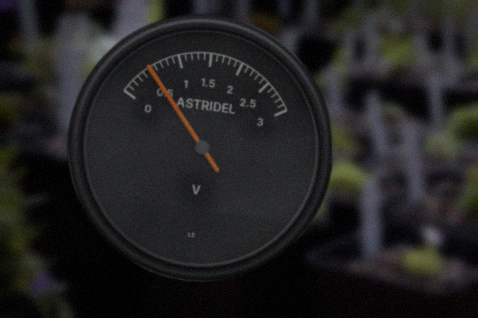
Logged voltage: 0.5 V
